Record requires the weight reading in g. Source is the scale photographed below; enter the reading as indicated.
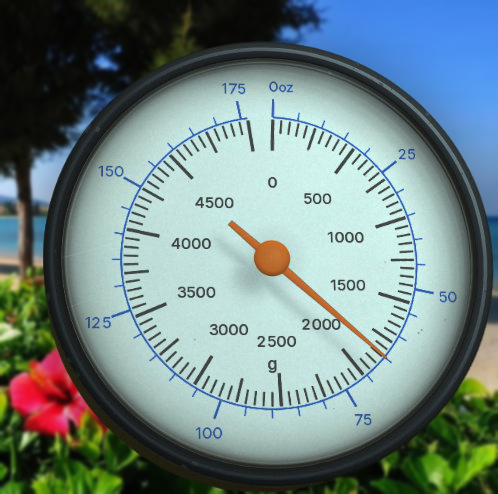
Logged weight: 1850 g
